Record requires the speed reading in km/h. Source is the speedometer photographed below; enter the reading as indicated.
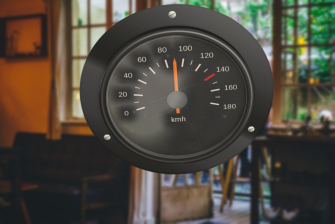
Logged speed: 90 km/h
